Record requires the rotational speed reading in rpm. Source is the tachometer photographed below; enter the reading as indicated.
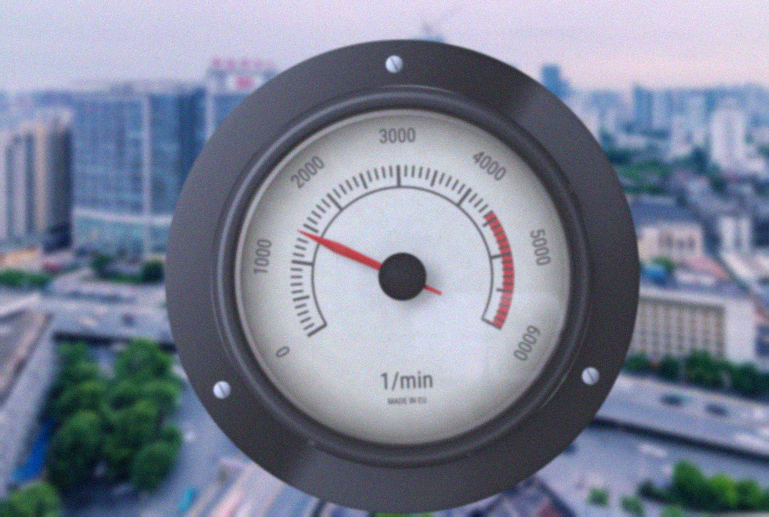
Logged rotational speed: 1400 rpm
